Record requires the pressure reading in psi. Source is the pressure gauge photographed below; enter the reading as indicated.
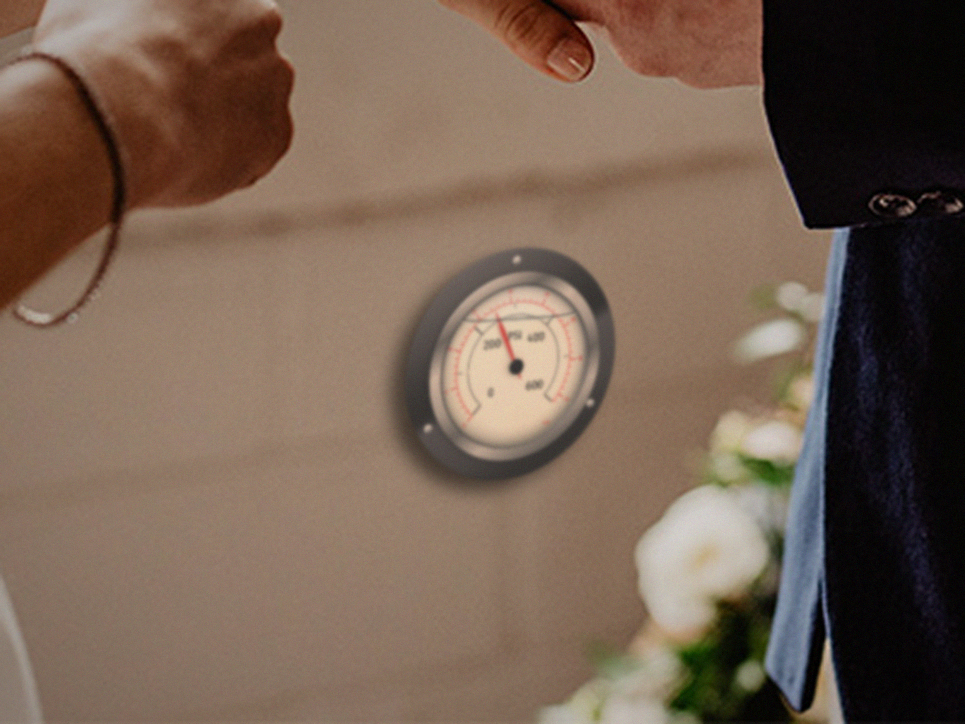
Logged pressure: 250 psi
